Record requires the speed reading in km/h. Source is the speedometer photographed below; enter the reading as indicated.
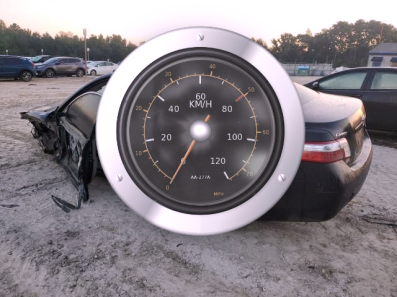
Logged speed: 0 km/h
